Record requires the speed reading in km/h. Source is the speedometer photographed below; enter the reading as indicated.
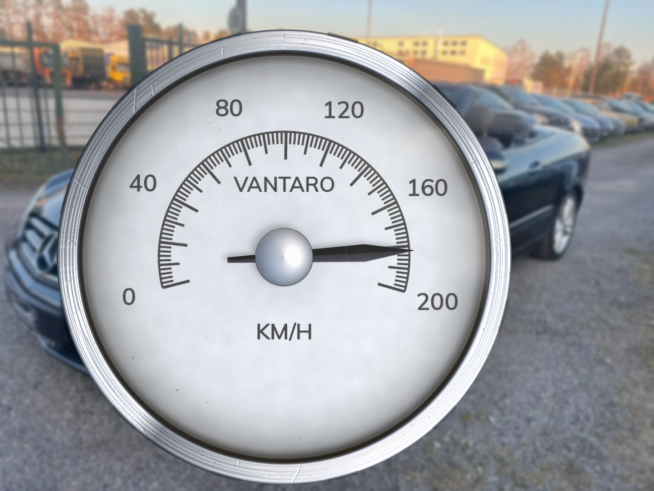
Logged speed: 182 km/h
